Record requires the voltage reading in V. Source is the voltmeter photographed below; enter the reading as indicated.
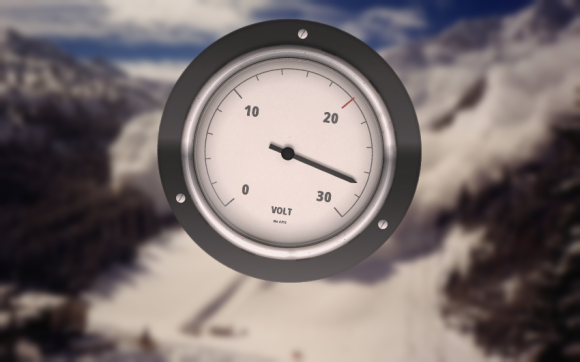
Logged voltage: 27 V
